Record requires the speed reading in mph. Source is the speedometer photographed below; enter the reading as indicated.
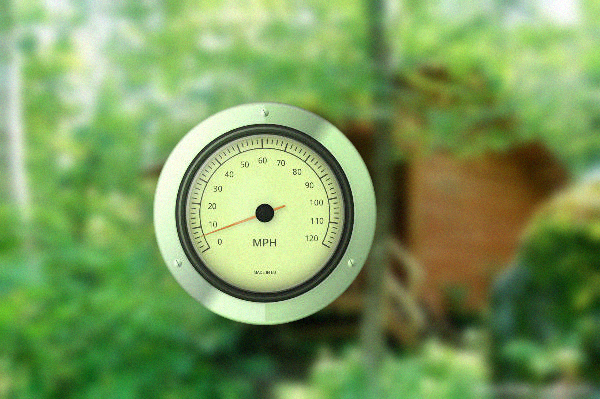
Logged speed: 6 mph
